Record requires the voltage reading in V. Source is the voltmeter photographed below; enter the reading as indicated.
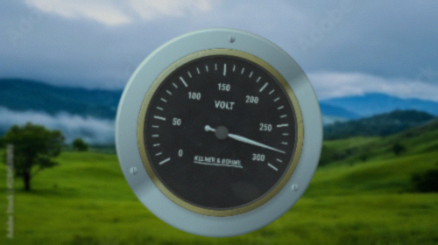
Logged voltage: 280 V
